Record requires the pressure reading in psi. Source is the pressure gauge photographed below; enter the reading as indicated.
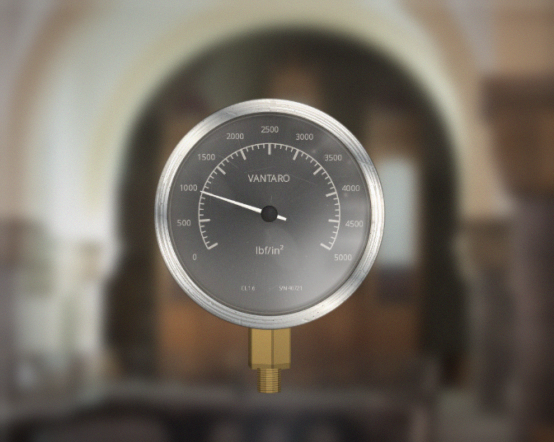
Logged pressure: 1000 psi
